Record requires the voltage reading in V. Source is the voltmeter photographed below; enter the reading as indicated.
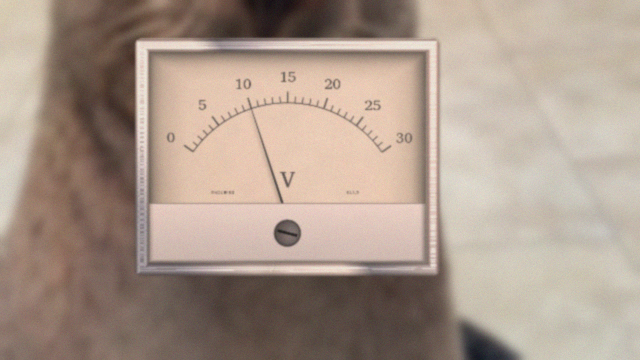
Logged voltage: 10 V
